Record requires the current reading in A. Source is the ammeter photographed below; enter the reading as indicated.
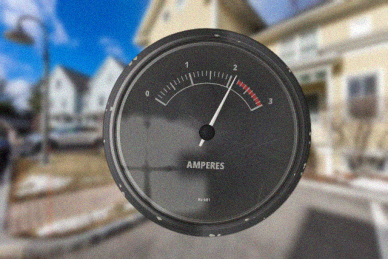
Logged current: 2.1 A
